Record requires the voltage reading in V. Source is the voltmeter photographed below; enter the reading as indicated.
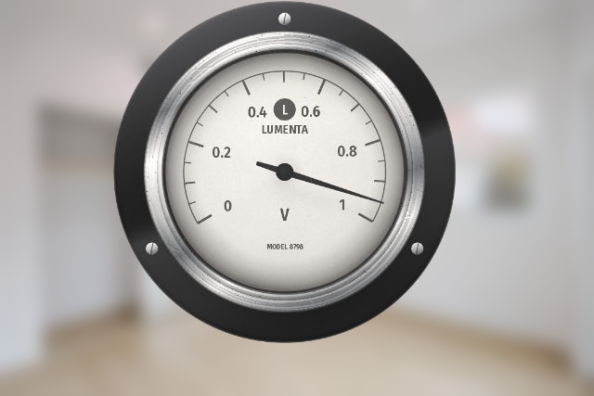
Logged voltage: 0.95 V
